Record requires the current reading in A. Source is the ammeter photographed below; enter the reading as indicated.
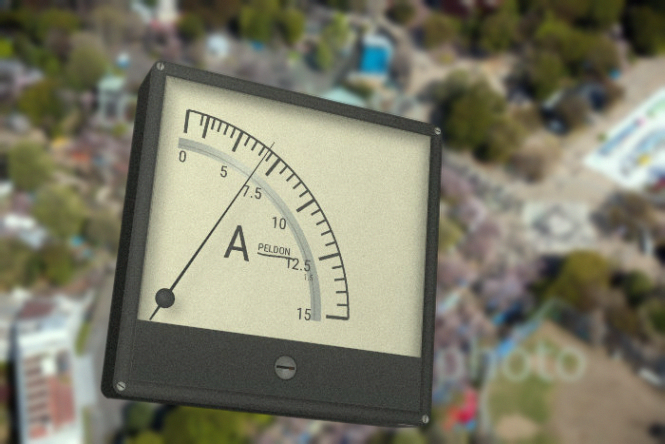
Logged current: 6.75 A
